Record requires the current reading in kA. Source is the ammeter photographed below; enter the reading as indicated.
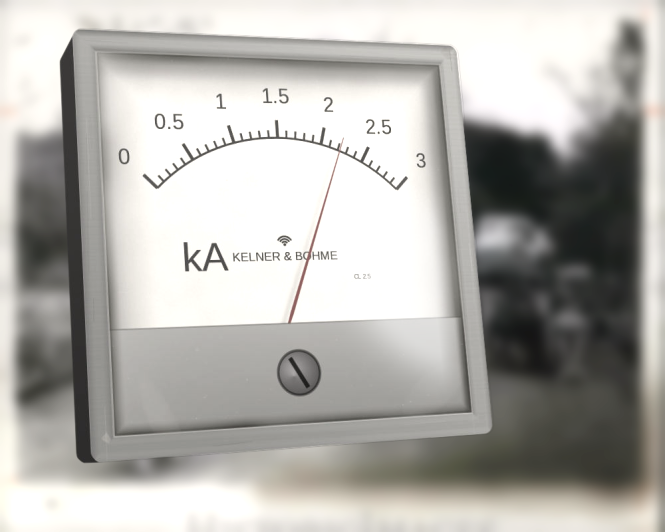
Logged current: 2.2 kA
